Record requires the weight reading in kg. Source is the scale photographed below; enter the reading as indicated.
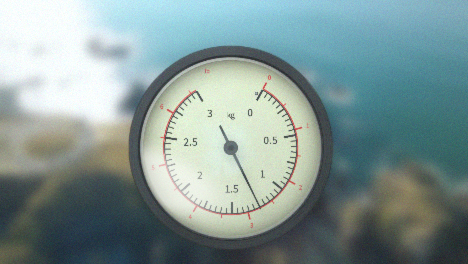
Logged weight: 1.25 kg
